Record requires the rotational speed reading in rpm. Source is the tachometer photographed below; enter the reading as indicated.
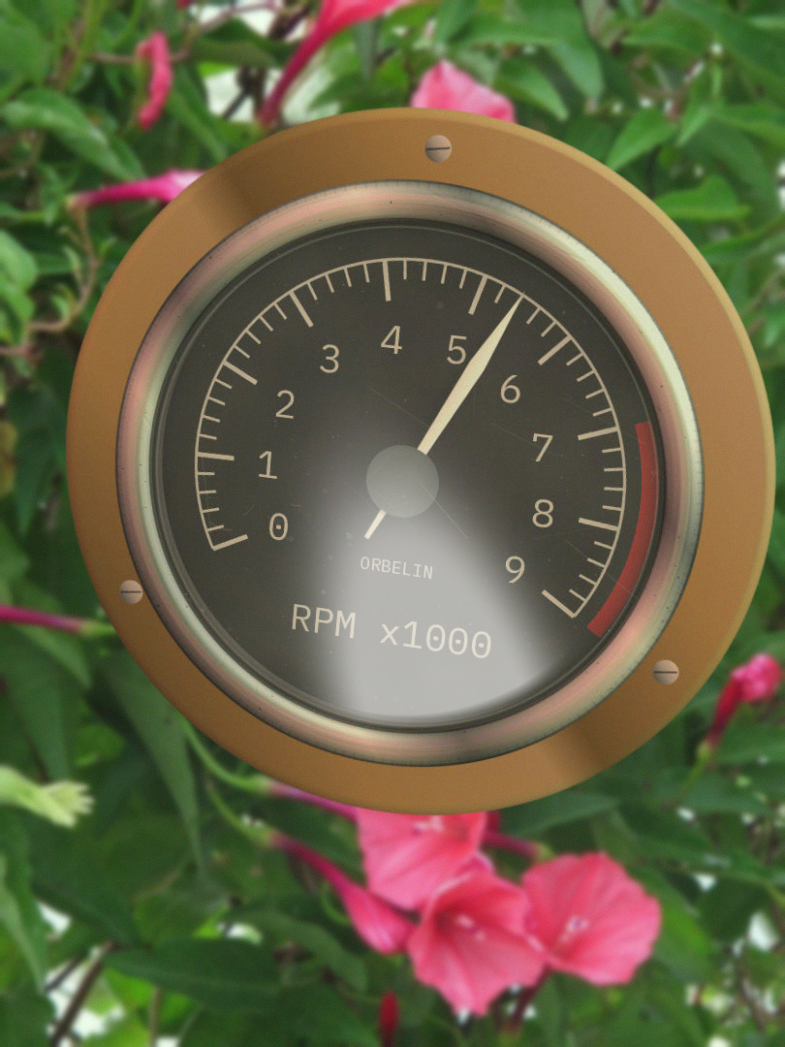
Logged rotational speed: 5400 rpm
